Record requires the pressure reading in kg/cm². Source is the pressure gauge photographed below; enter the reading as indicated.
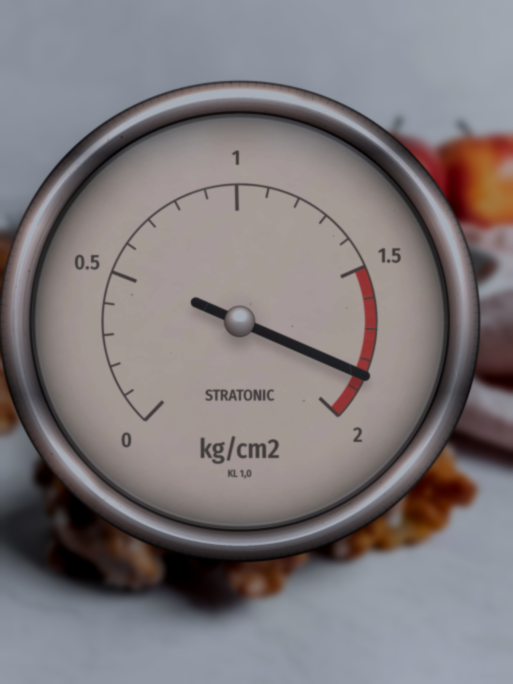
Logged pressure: 1.85 kg/cm²
